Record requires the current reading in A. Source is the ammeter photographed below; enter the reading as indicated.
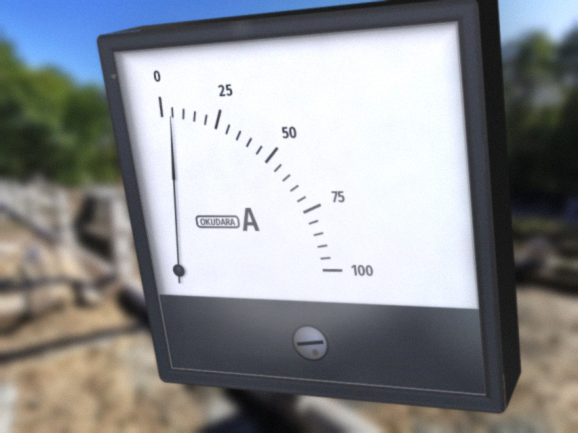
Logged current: 5 A
